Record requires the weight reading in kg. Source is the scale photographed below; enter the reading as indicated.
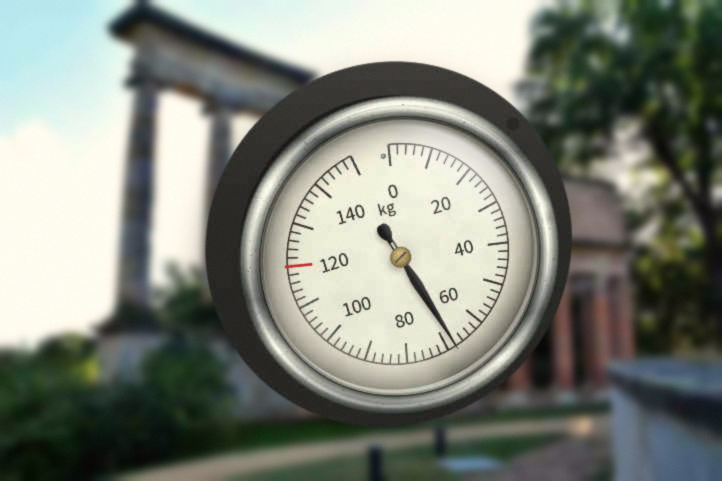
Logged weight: 68 kg
